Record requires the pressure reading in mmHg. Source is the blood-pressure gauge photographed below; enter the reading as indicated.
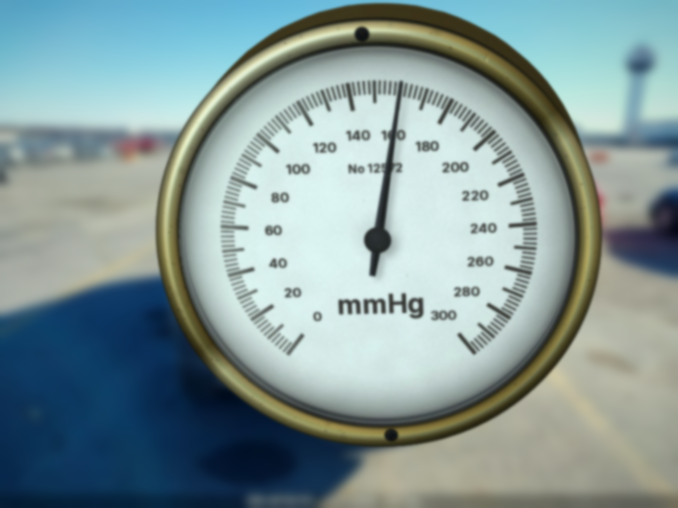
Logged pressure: 160 mmHg
